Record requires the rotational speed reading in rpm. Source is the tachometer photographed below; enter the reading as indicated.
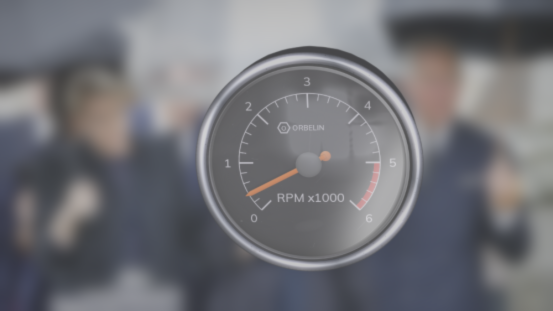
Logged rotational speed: 400 rpm
